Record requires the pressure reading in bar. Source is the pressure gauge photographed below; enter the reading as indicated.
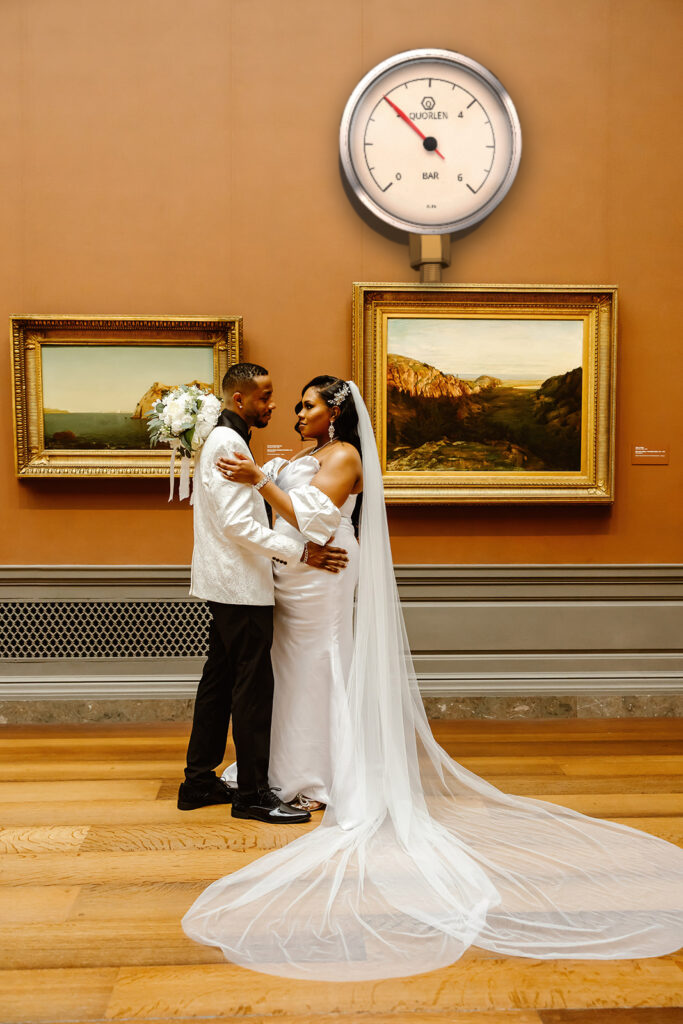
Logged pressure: 2 bar
